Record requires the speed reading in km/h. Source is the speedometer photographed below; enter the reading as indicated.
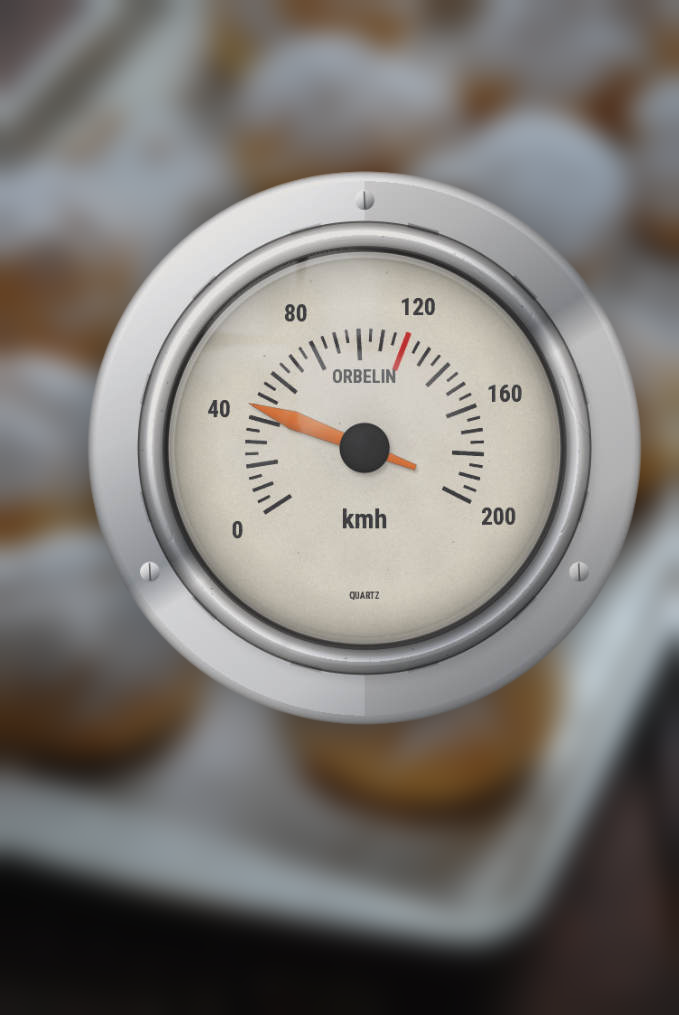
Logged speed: 45 km/h
